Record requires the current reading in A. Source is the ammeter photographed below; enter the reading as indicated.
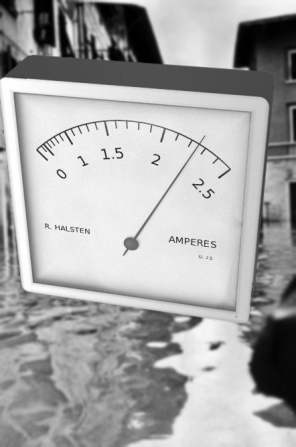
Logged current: 2.25 A
